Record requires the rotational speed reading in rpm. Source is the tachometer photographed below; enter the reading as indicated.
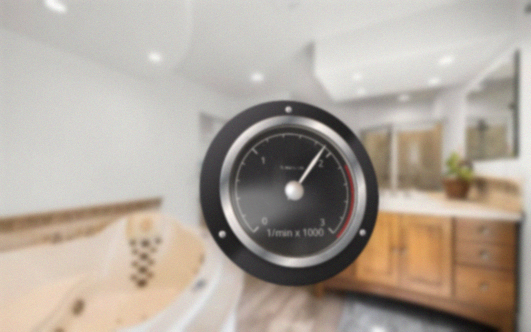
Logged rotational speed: 1900 rpm
